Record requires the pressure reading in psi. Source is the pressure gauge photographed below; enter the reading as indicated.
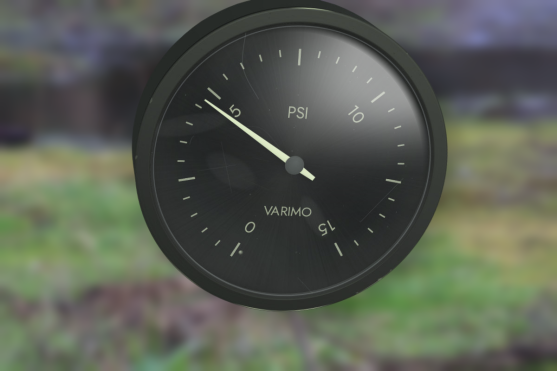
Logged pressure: 4.75 psi
